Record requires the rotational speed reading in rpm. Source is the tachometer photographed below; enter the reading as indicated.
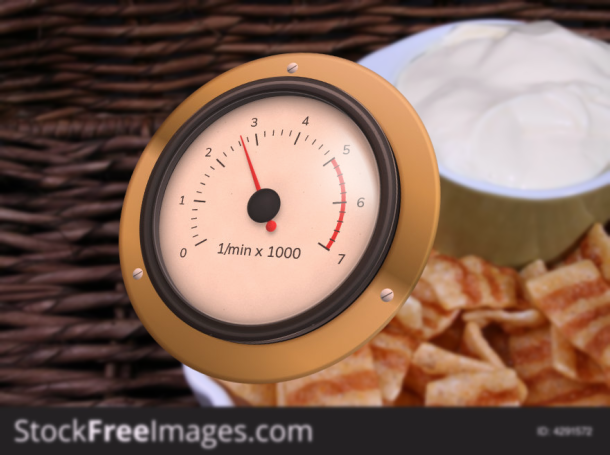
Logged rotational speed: 2700 rpm
